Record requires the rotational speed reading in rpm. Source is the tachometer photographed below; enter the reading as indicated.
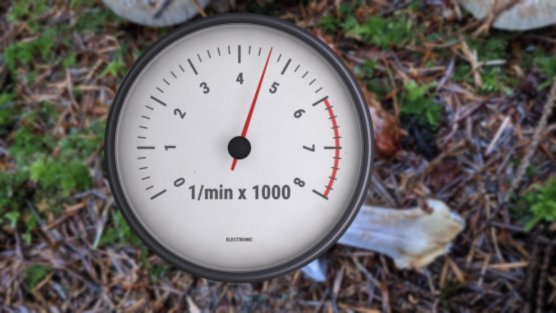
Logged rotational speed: 4600 rpm
